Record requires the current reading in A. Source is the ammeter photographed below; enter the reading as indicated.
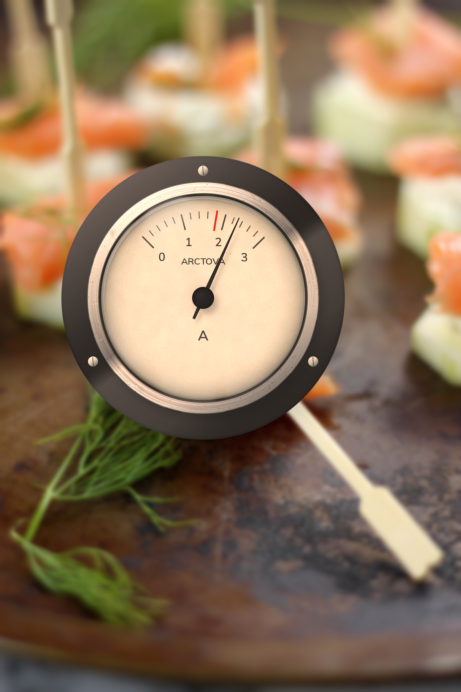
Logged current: 2.3 A
